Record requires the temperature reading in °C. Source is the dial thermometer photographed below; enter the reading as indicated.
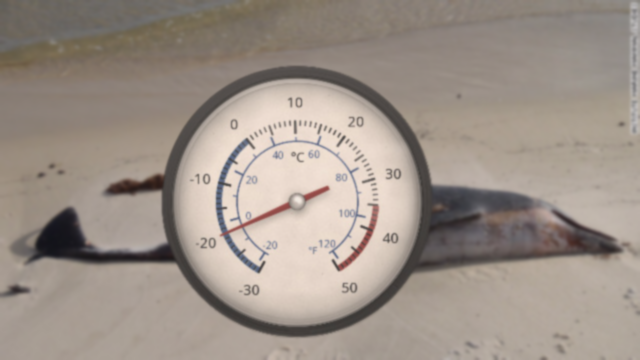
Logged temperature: -20 °C
